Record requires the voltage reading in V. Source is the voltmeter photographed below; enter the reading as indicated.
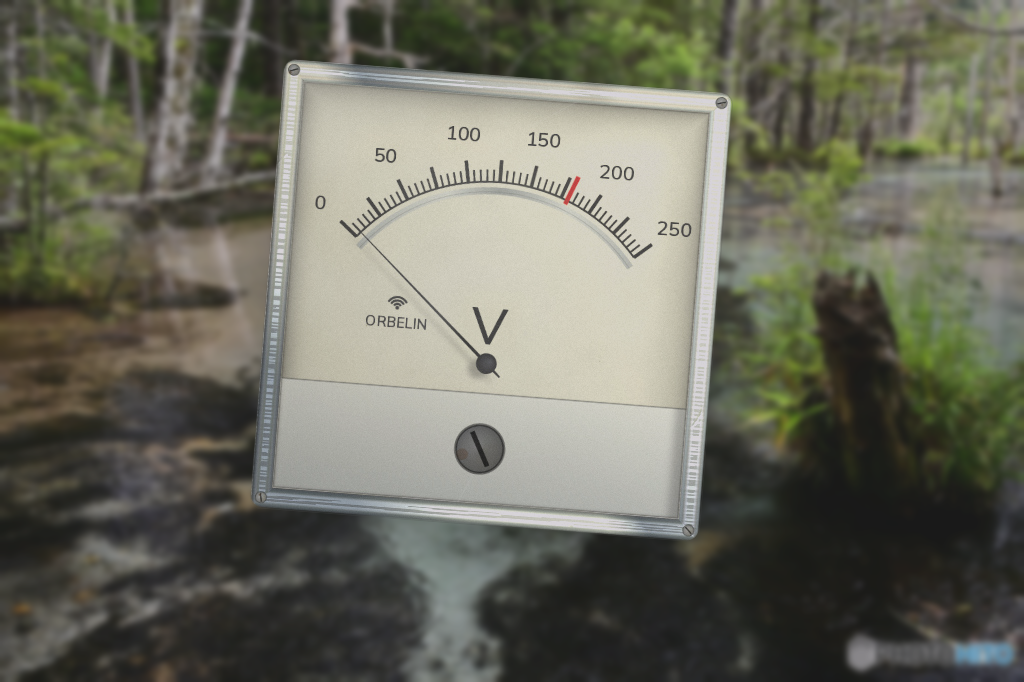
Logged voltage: 5 V
